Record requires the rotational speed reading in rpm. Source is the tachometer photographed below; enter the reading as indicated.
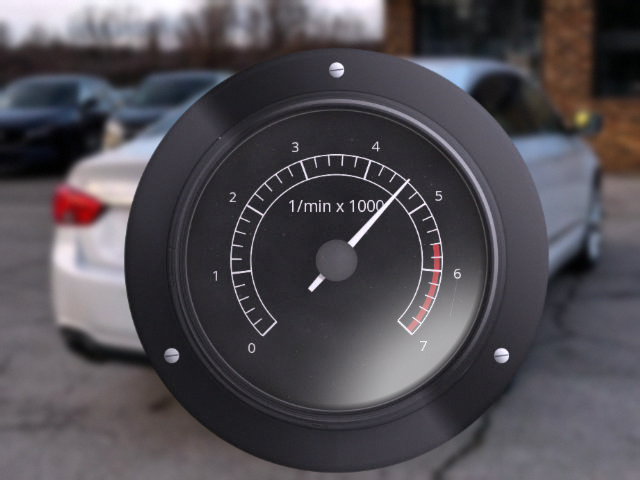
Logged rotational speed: 4600 rpm
